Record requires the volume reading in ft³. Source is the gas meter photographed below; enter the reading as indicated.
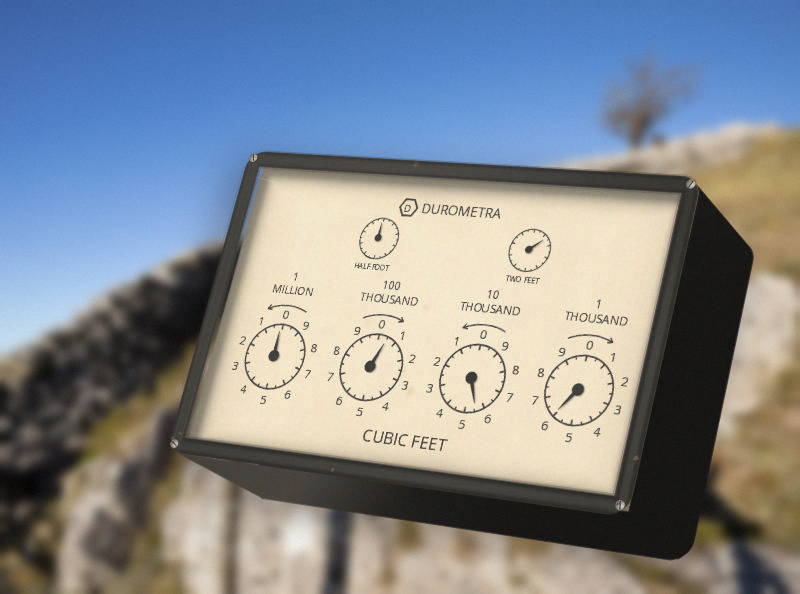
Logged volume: 5600 ft³
